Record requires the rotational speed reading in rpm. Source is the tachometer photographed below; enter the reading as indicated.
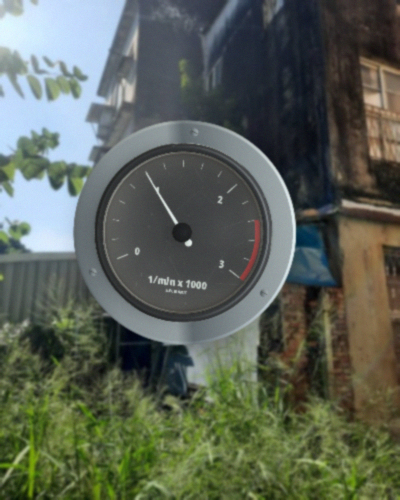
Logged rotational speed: 1000 rpm
